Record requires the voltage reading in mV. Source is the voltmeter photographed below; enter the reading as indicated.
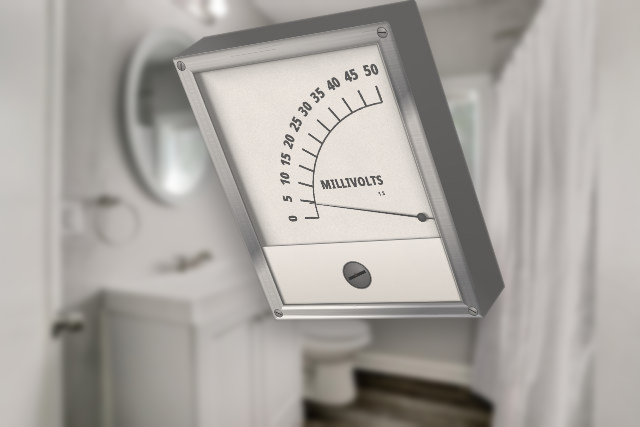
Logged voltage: 5 mV
